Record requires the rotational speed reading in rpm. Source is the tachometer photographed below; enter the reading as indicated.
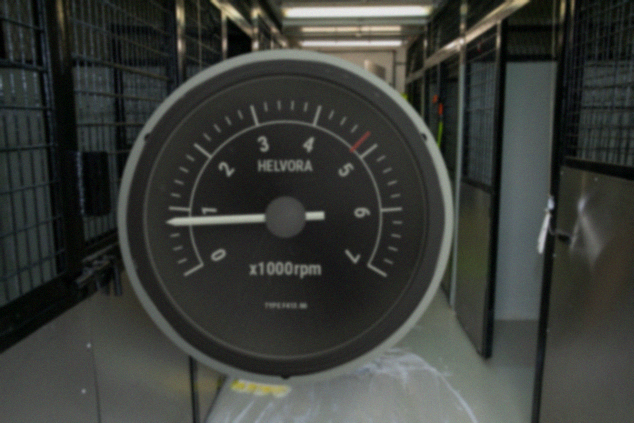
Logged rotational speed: 800 rpm
